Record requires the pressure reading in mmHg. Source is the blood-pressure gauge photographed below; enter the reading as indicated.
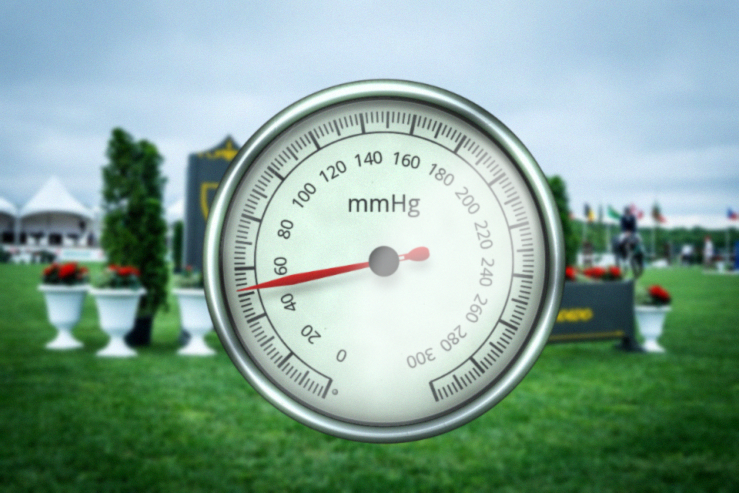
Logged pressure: 52 mmHg
